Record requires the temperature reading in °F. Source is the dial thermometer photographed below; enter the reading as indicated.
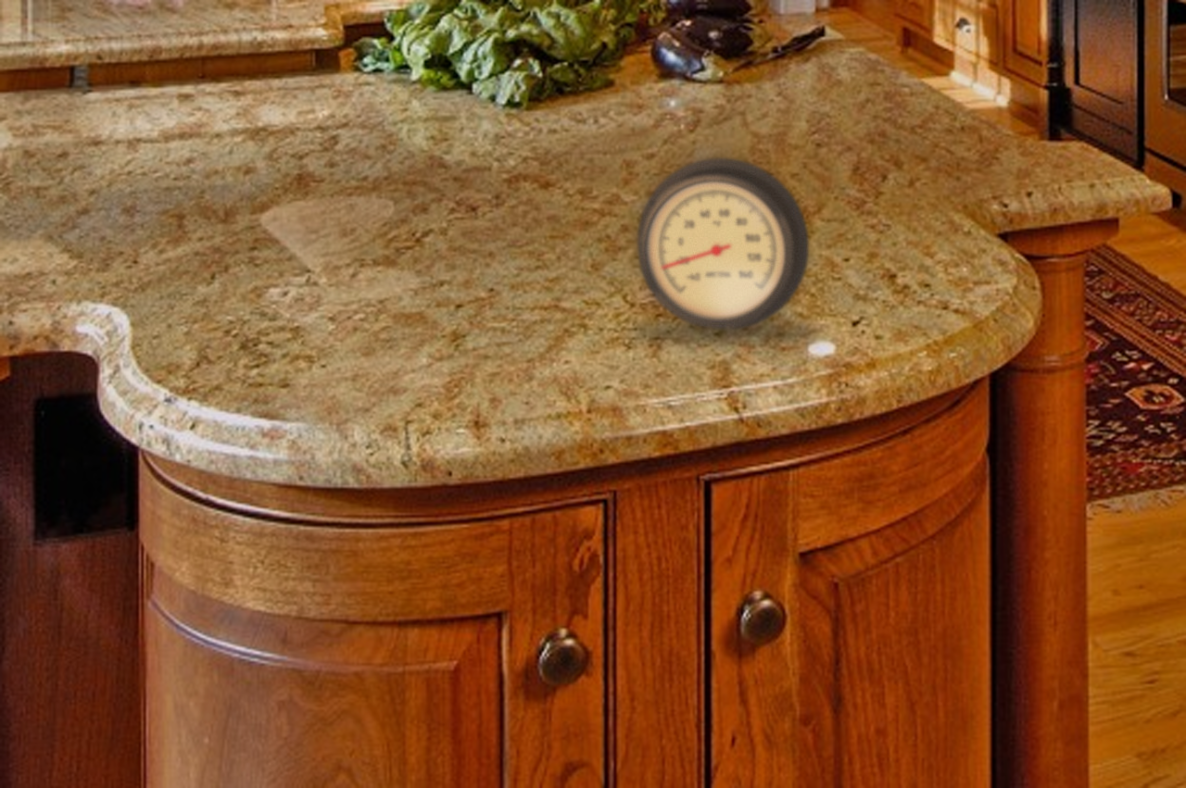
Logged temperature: -20 °F
